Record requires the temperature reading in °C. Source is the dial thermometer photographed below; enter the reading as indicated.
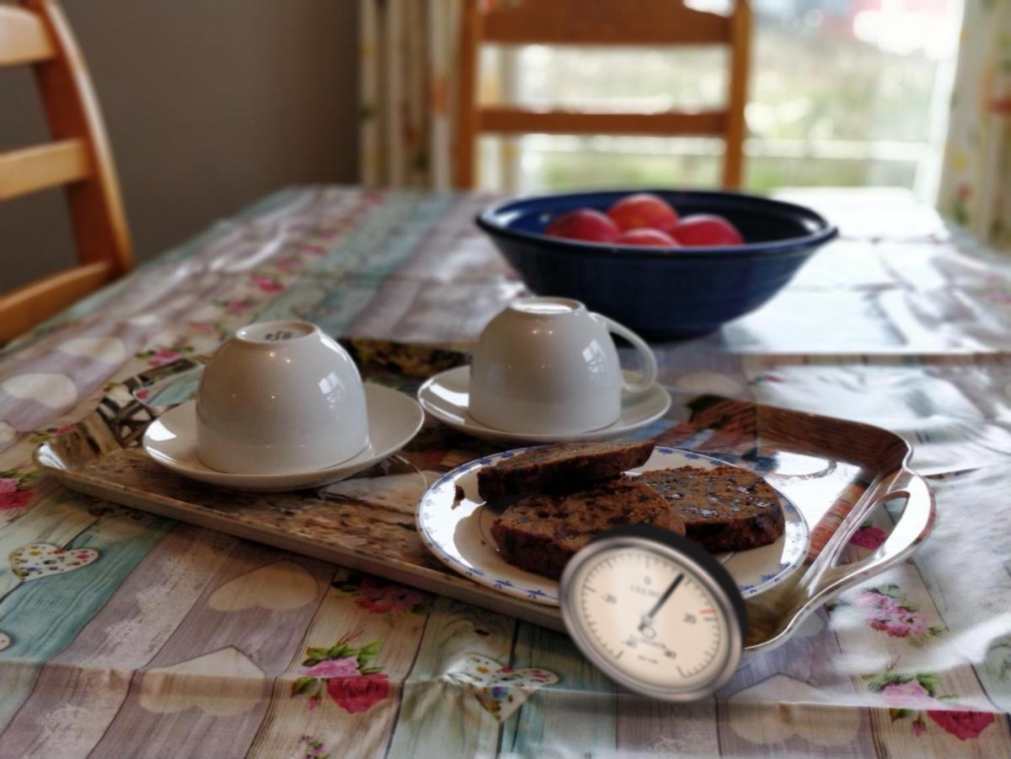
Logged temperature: 8 °C
